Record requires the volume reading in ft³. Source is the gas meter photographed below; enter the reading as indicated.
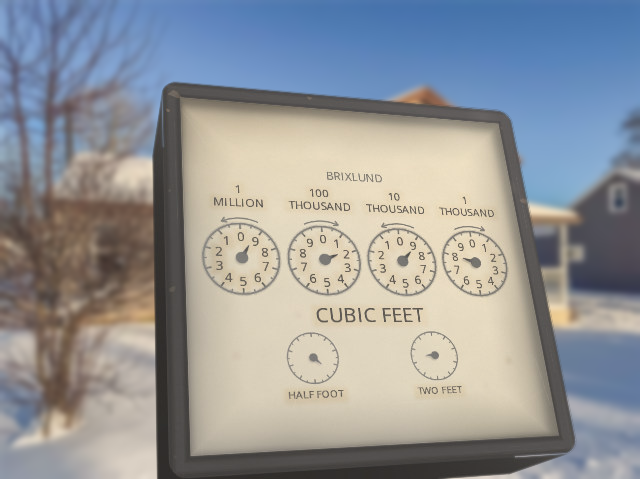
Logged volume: 918800 ft³
